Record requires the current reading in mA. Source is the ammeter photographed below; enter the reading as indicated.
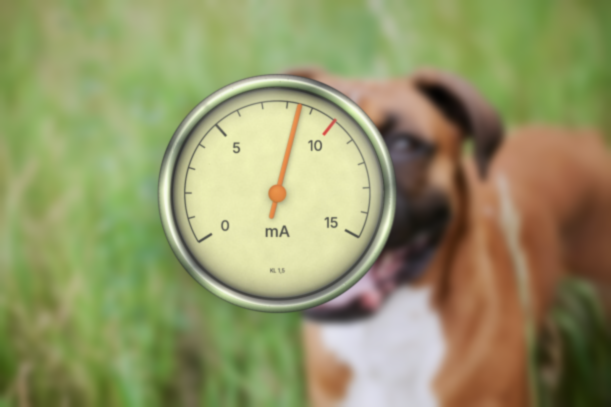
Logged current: 8.5 mA
